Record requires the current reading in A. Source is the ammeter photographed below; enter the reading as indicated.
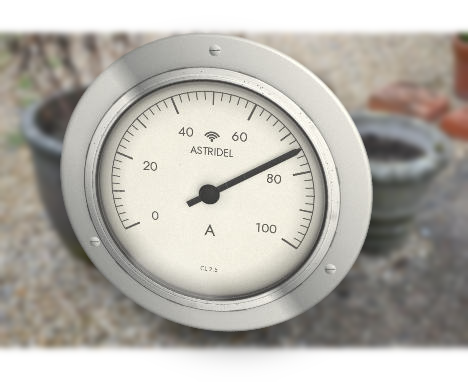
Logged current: 74 A
